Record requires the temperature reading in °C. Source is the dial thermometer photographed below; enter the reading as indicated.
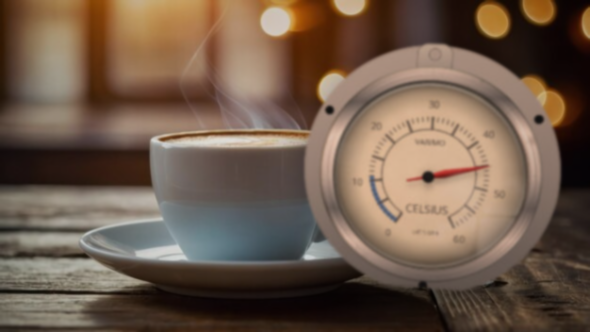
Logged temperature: 45 °C
